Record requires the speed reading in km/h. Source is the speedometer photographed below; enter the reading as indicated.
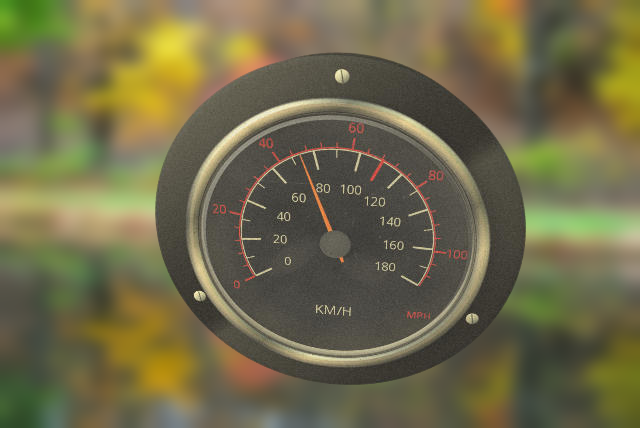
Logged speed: 75 km/h
